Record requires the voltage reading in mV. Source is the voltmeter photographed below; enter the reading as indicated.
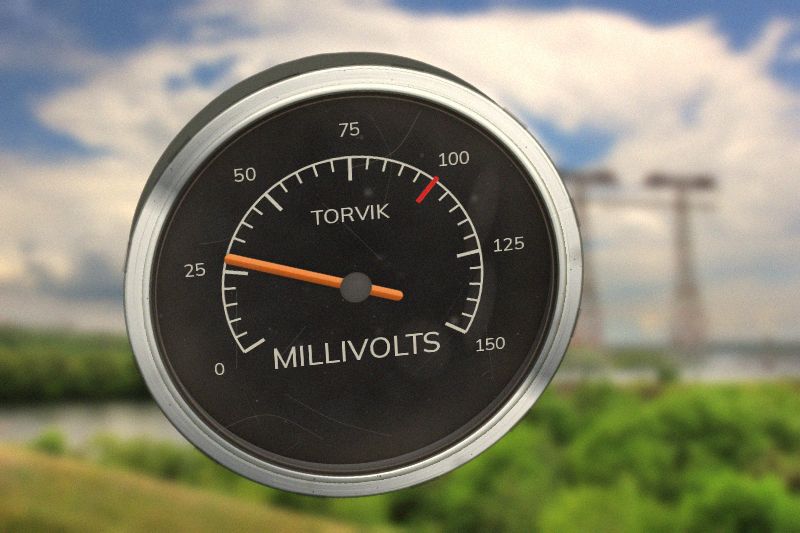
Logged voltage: 30 mV
